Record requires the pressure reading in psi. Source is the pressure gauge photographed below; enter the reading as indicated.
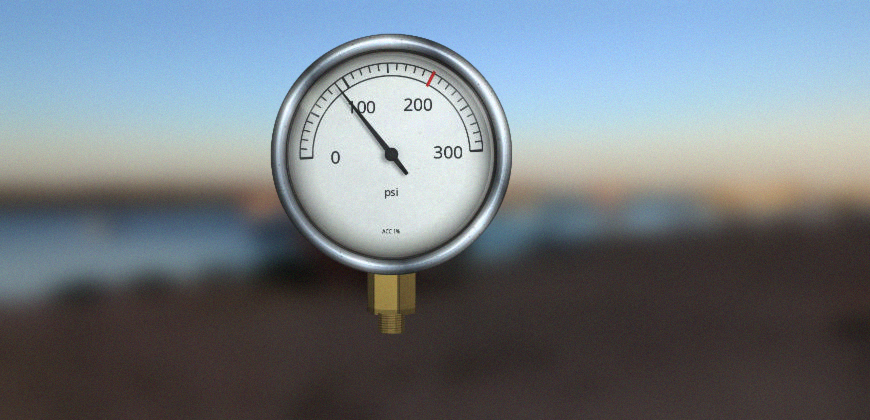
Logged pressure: 90 psi
